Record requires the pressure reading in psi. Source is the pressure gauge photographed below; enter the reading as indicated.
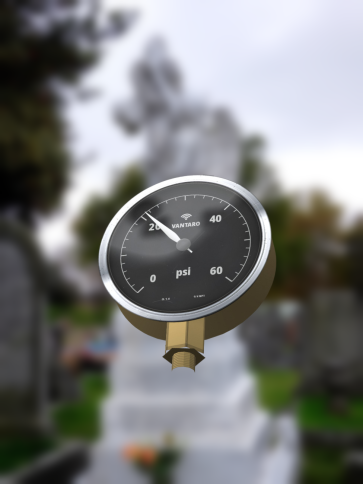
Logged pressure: 21 psi
